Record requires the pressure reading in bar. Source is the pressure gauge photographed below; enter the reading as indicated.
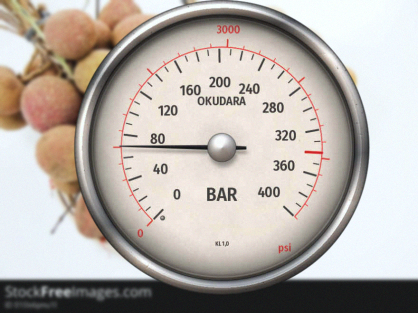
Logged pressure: 70 bar
